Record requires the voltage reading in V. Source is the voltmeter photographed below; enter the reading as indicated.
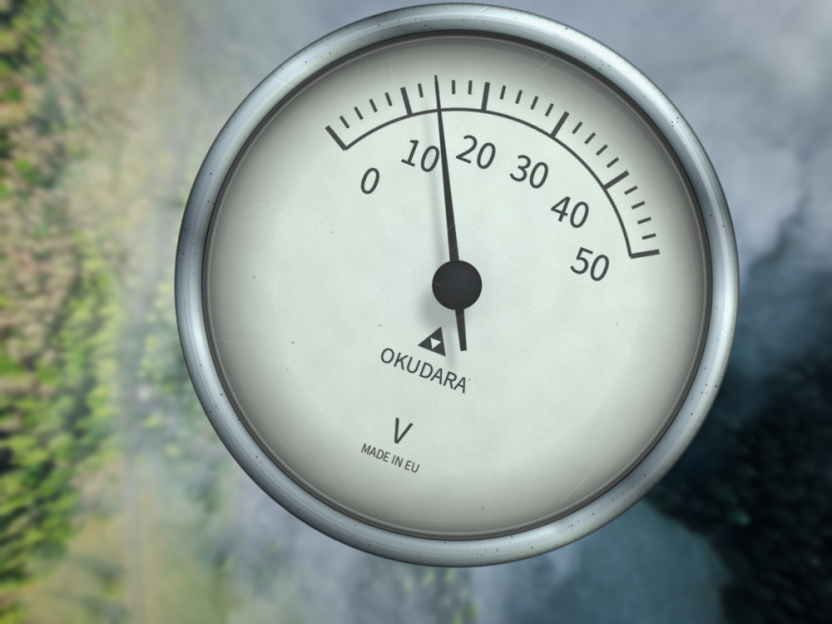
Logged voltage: 14 V
